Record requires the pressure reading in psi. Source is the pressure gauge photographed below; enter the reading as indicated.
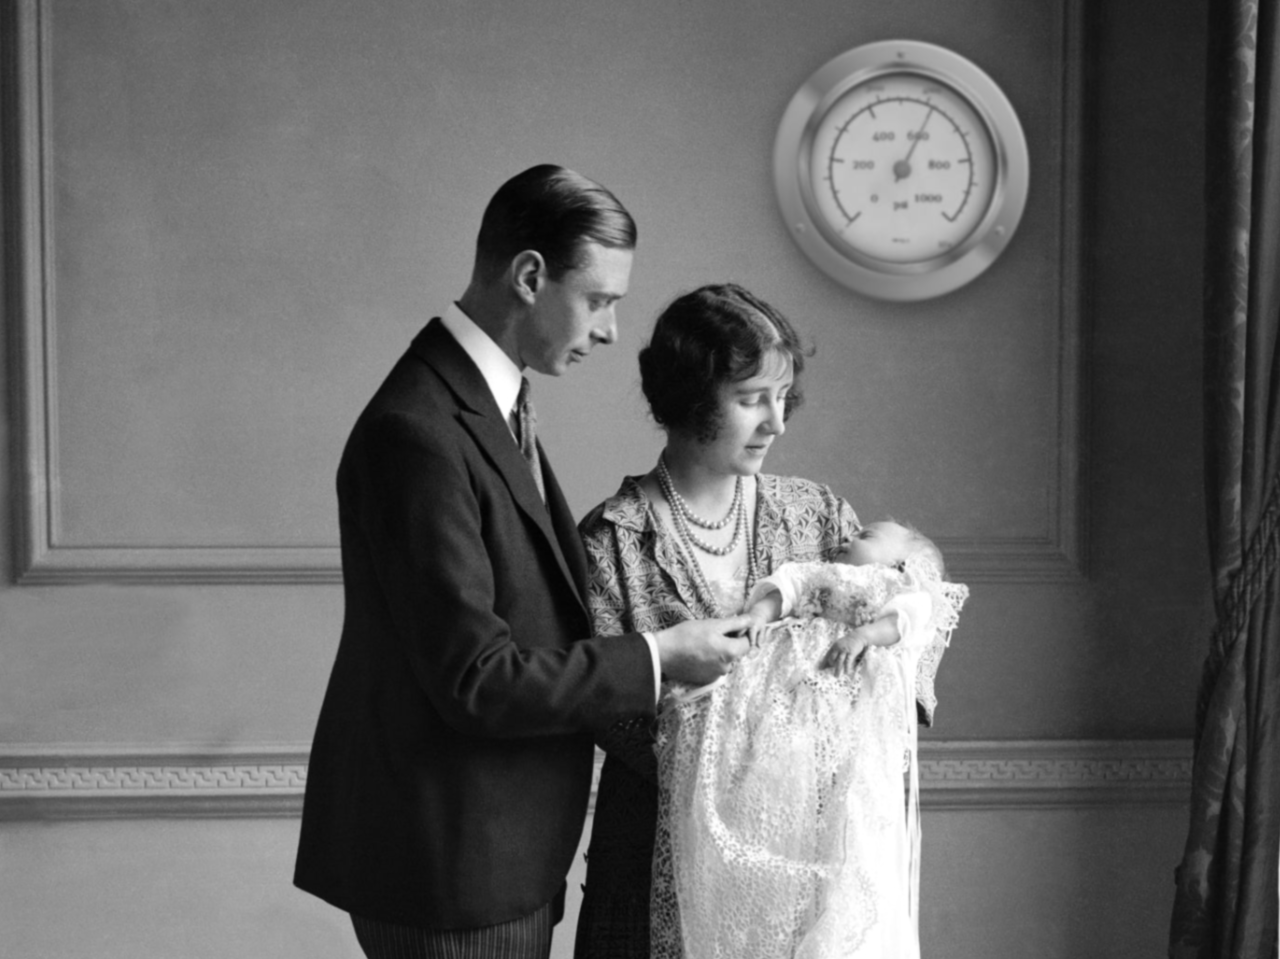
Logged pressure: 600 psi
